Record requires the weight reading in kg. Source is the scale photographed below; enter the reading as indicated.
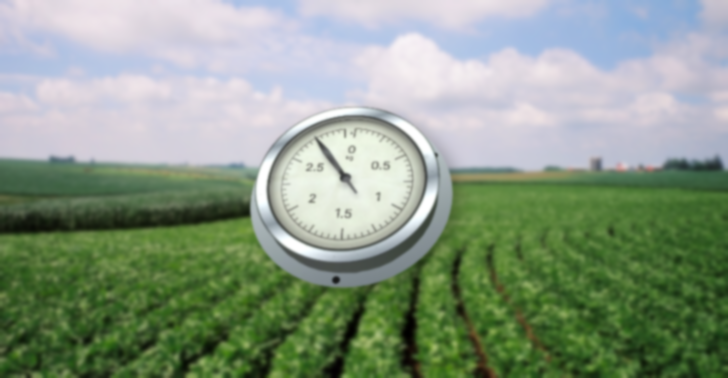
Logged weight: 2.75 kg
